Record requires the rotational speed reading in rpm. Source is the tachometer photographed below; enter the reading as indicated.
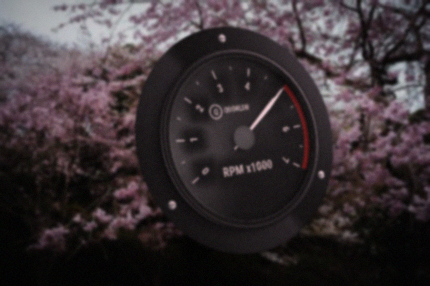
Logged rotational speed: 5000 rpm
